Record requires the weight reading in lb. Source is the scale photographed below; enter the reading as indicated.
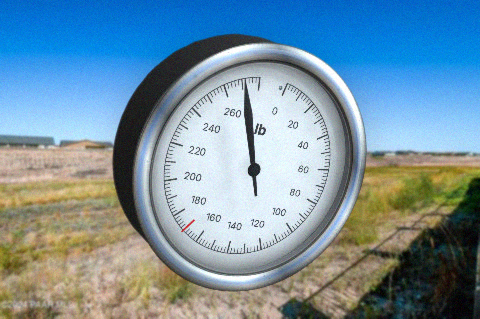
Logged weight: 270 lb
